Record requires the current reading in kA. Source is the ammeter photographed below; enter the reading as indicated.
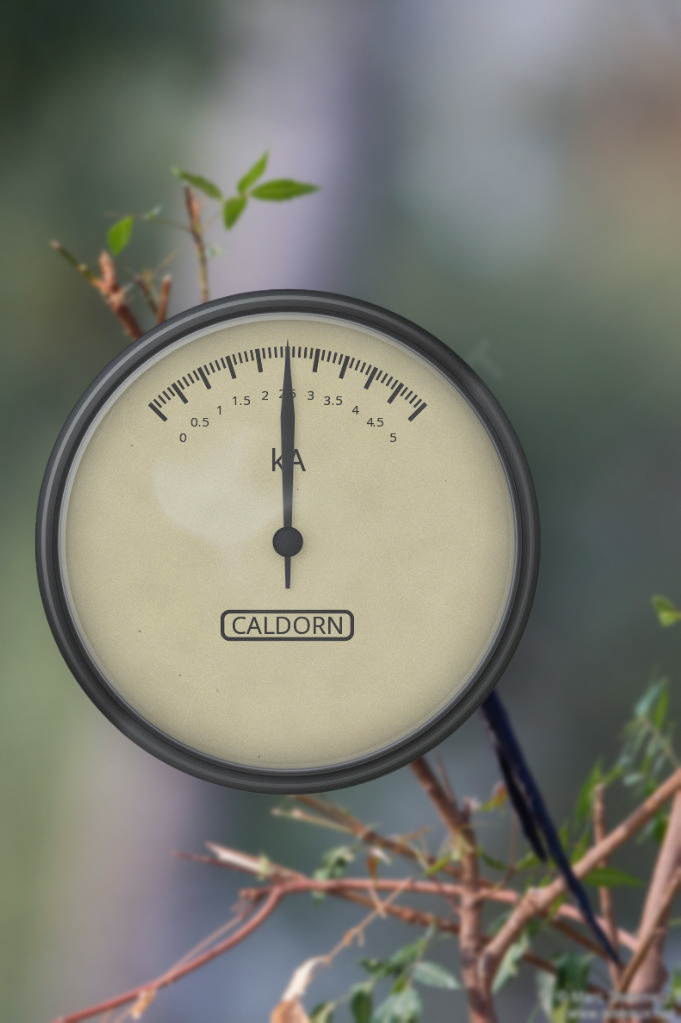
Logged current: 2.5 kA
